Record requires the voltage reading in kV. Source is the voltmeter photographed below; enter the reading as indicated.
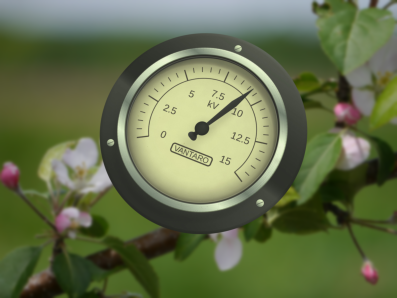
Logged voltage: 9.25 kV
